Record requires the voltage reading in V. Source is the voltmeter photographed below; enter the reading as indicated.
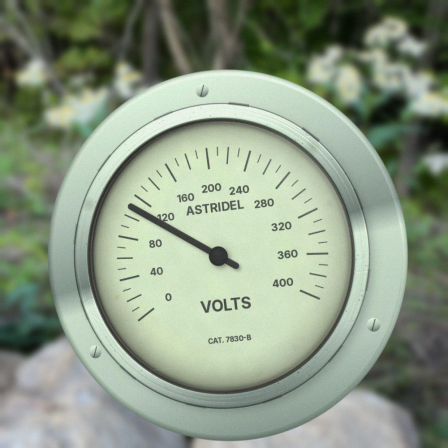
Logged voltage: 110 V
